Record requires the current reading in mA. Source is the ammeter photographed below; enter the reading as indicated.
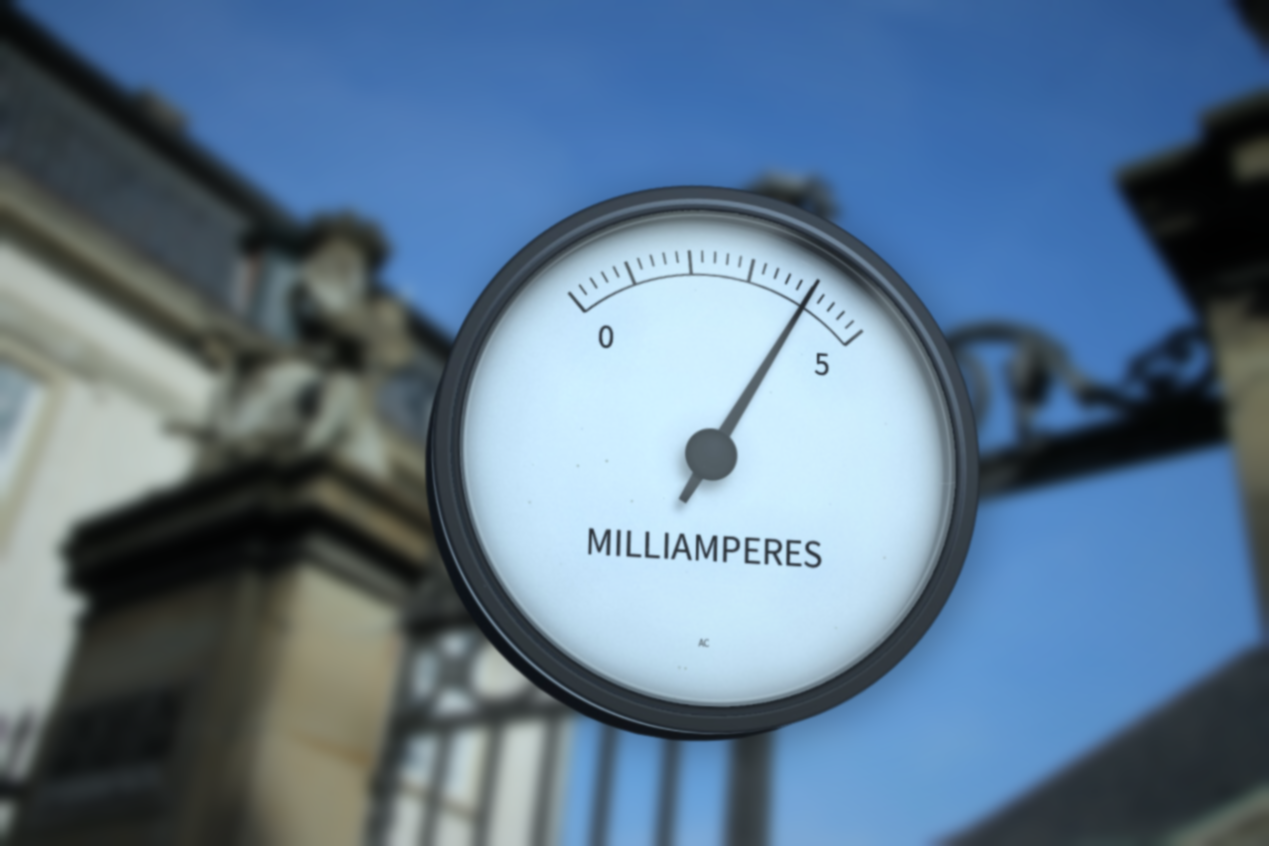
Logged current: 4 mA
